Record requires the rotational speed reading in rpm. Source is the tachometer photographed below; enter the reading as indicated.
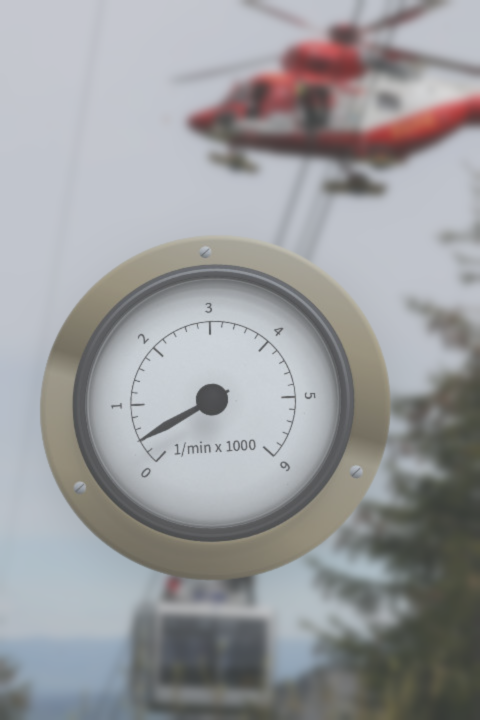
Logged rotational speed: 400 rpm
